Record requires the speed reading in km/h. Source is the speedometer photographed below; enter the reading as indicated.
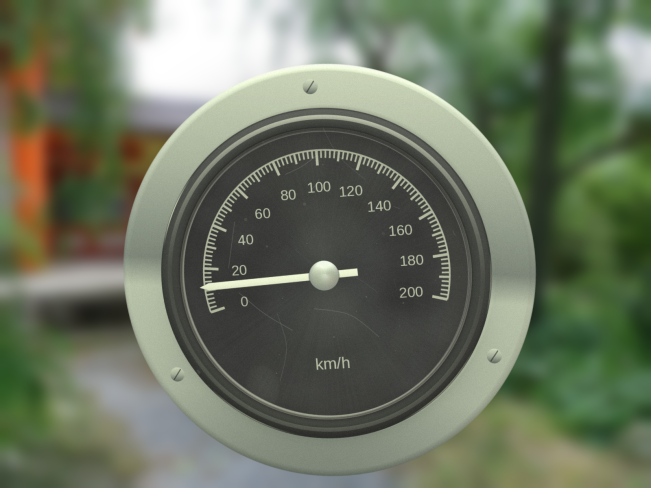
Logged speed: 12 km/h
